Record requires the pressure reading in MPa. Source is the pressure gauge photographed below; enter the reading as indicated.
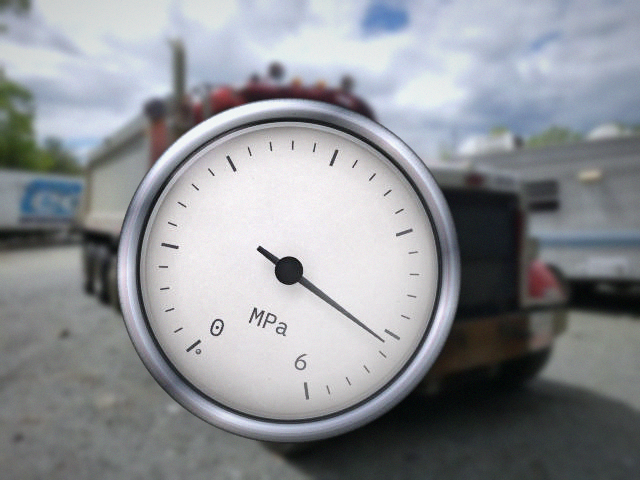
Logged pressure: 5.1 MPa
